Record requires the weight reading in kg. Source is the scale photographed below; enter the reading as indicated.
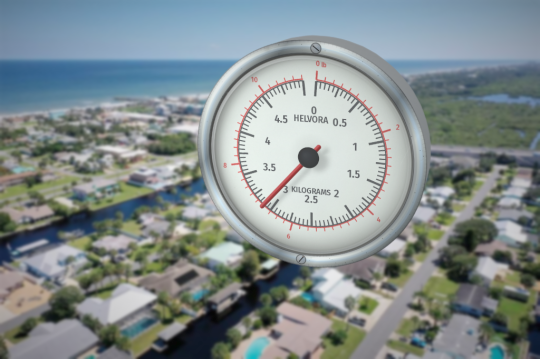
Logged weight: 3.1 kg
